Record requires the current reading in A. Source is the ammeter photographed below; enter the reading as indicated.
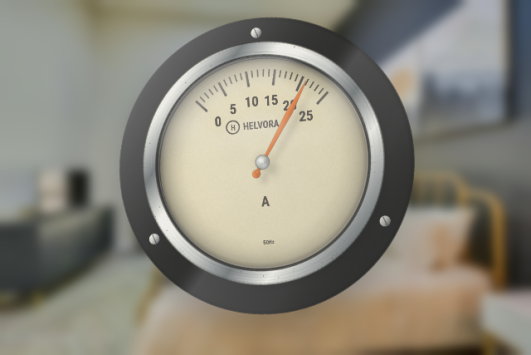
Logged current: 21 A
